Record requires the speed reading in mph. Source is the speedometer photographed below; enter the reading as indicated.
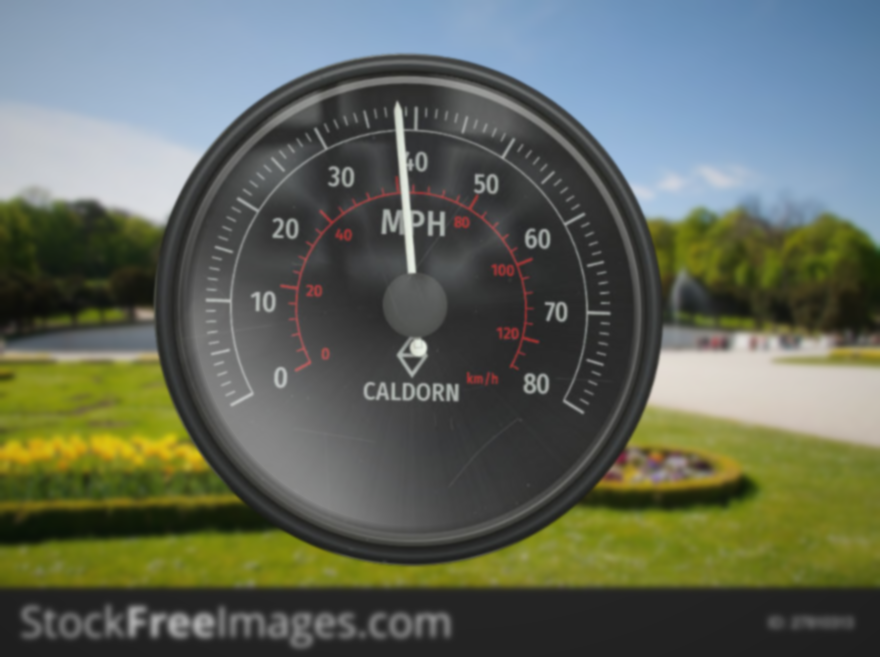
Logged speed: 38 mph
